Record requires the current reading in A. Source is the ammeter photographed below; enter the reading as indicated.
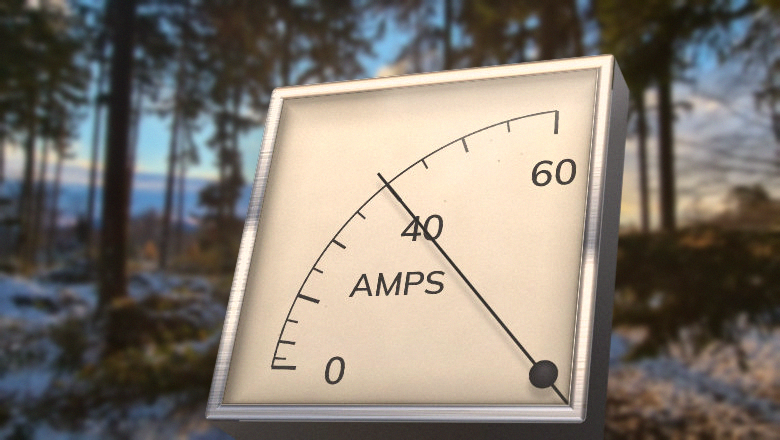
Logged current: 40 A
